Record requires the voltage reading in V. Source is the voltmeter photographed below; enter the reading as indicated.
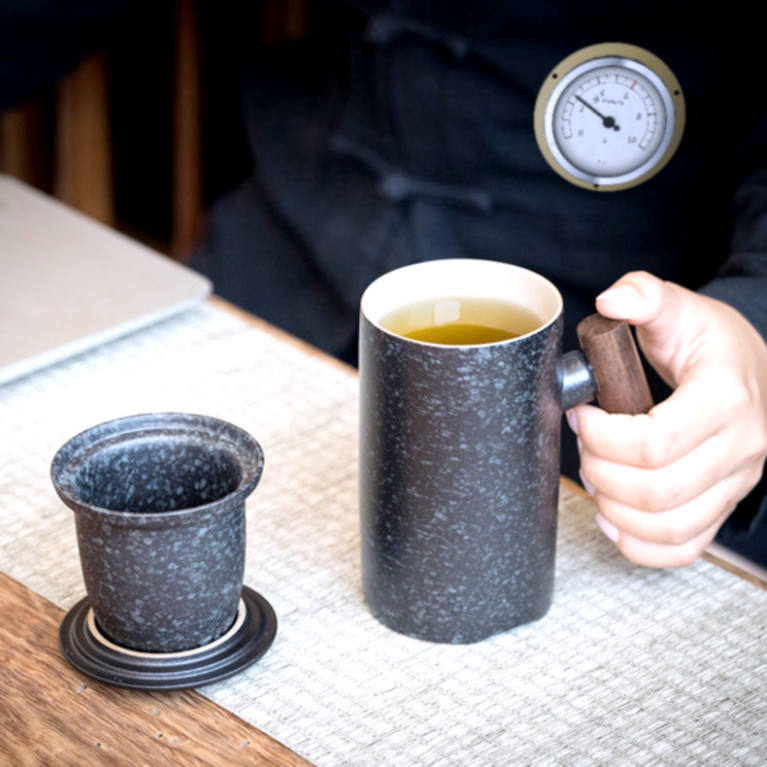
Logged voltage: 2.5 V
